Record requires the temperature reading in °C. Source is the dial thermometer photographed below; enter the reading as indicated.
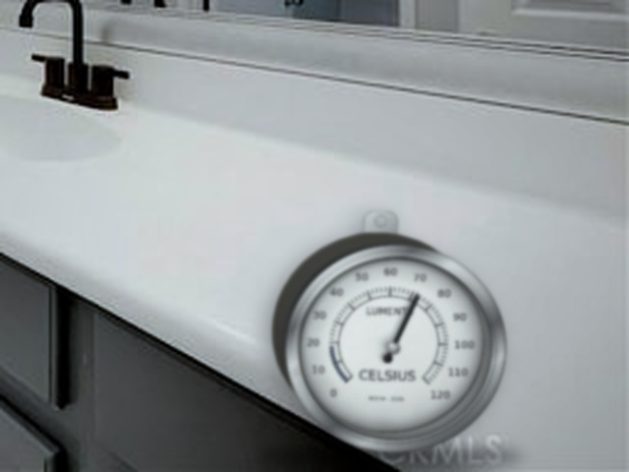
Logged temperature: 70 °C
